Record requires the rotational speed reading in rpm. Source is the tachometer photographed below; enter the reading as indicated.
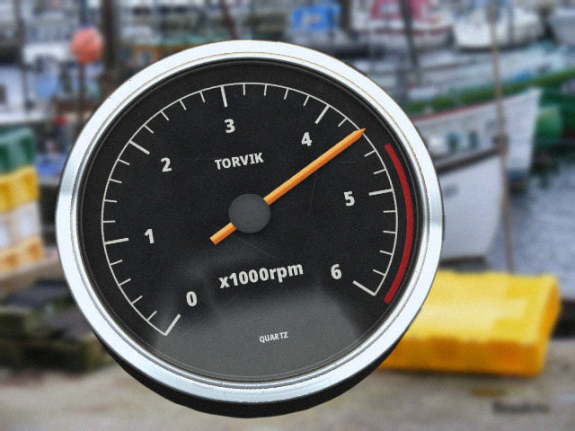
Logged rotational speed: 4400 rpm
